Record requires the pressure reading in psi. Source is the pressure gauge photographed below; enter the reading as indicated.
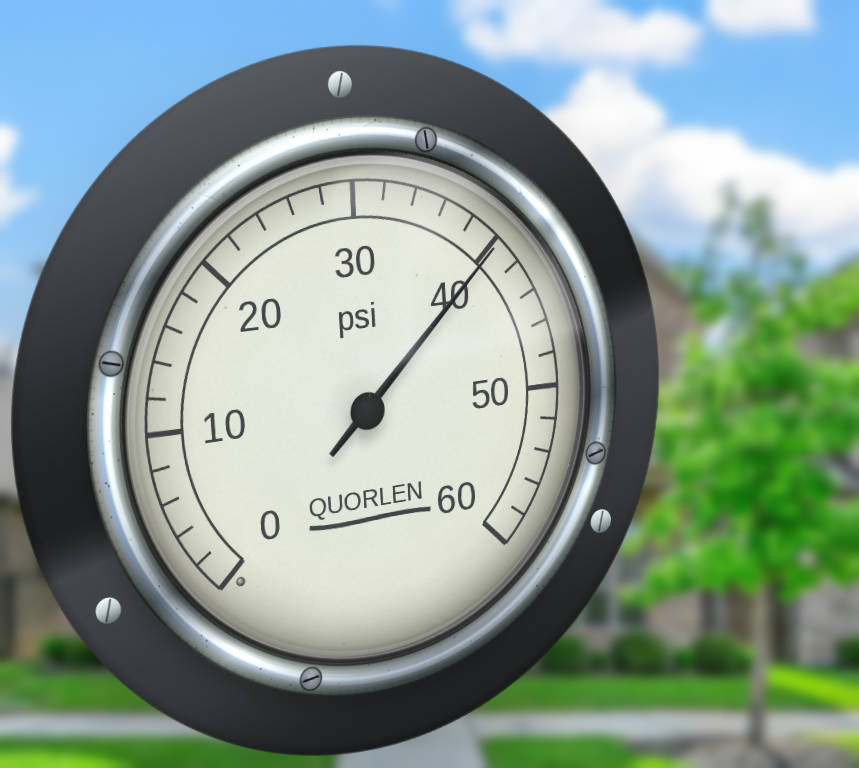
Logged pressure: 40 psi
